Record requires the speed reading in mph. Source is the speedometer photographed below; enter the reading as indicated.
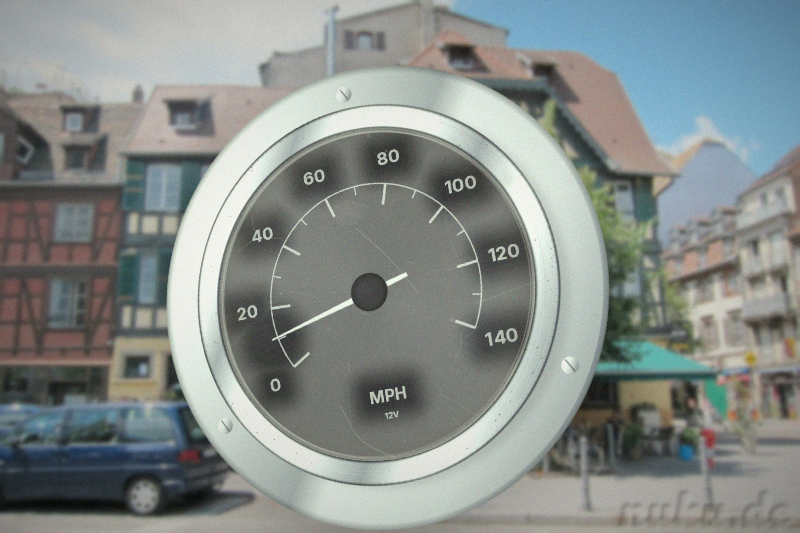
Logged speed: 10 mph
